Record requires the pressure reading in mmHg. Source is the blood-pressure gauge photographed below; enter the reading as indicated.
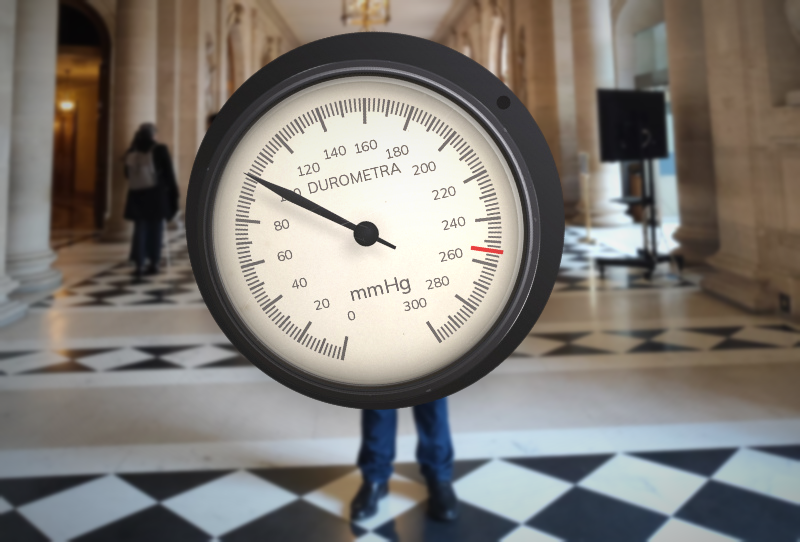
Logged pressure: 100 mmHg
